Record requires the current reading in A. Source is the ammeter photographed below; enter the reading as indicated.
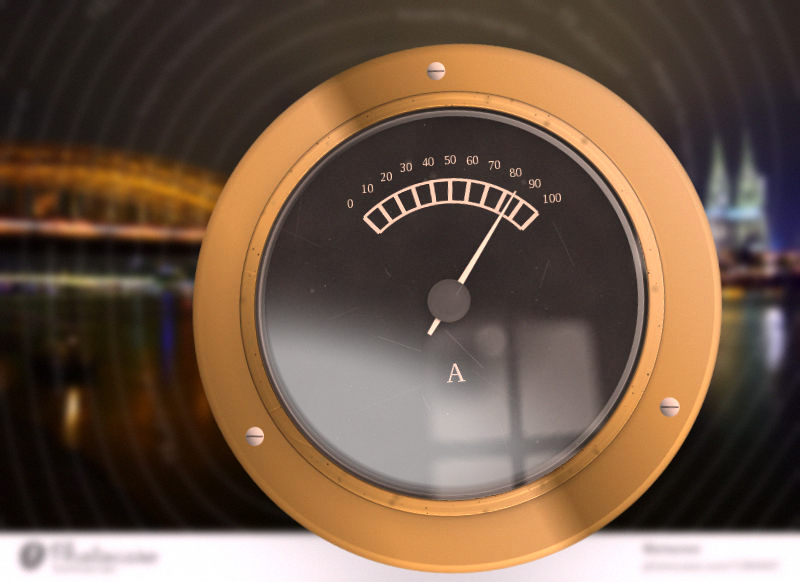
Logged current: 85 A
